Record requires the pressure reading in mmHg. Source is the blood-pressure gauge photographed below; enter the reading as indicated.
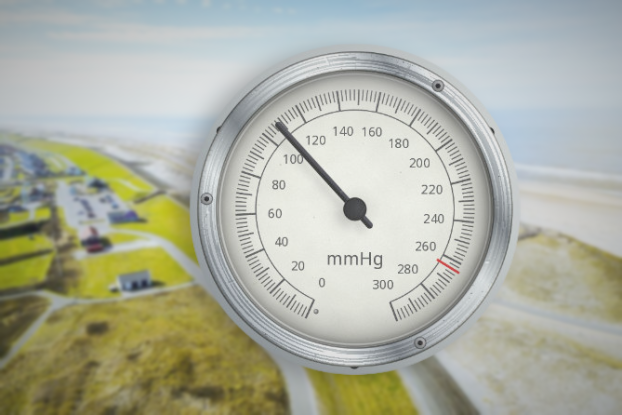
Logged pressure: 108 mmHg
